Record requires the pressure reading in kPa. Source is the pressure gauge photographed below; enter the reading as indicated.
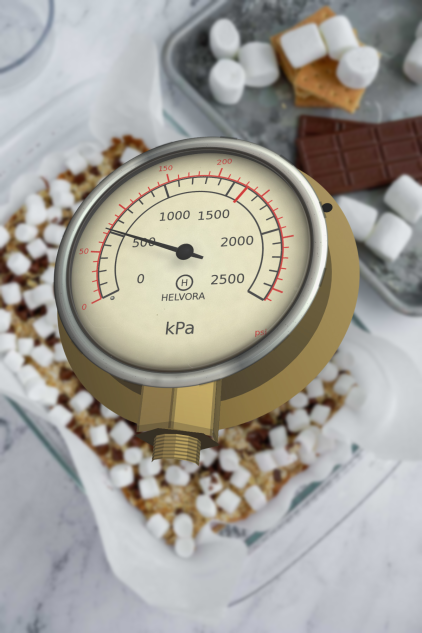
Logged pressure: 500 kPa
